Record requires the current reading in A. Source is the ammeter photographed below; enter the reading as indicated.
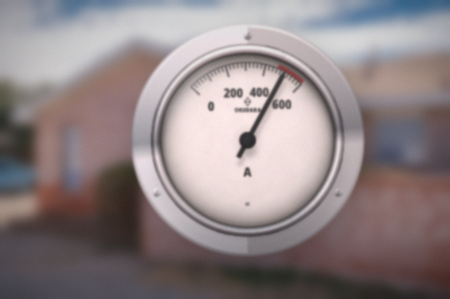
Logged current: 500 A
